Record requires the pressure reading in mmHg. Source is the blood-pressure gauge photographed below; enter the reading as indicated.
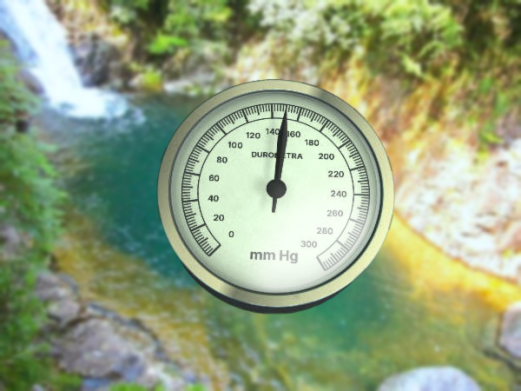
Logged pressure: 150 mmHg
